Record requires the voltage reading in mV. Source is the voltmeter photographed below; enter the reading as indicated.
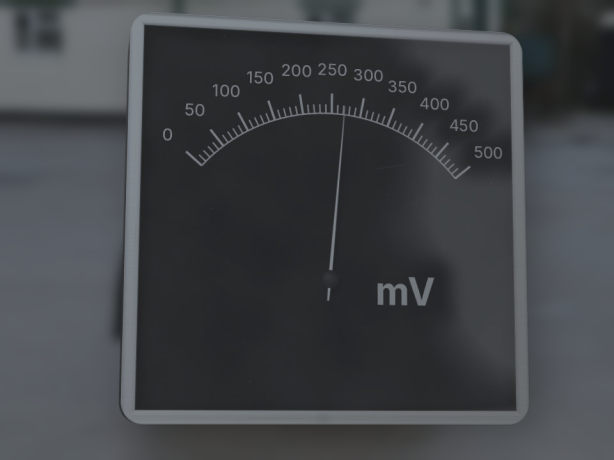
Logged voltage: 270 mV
